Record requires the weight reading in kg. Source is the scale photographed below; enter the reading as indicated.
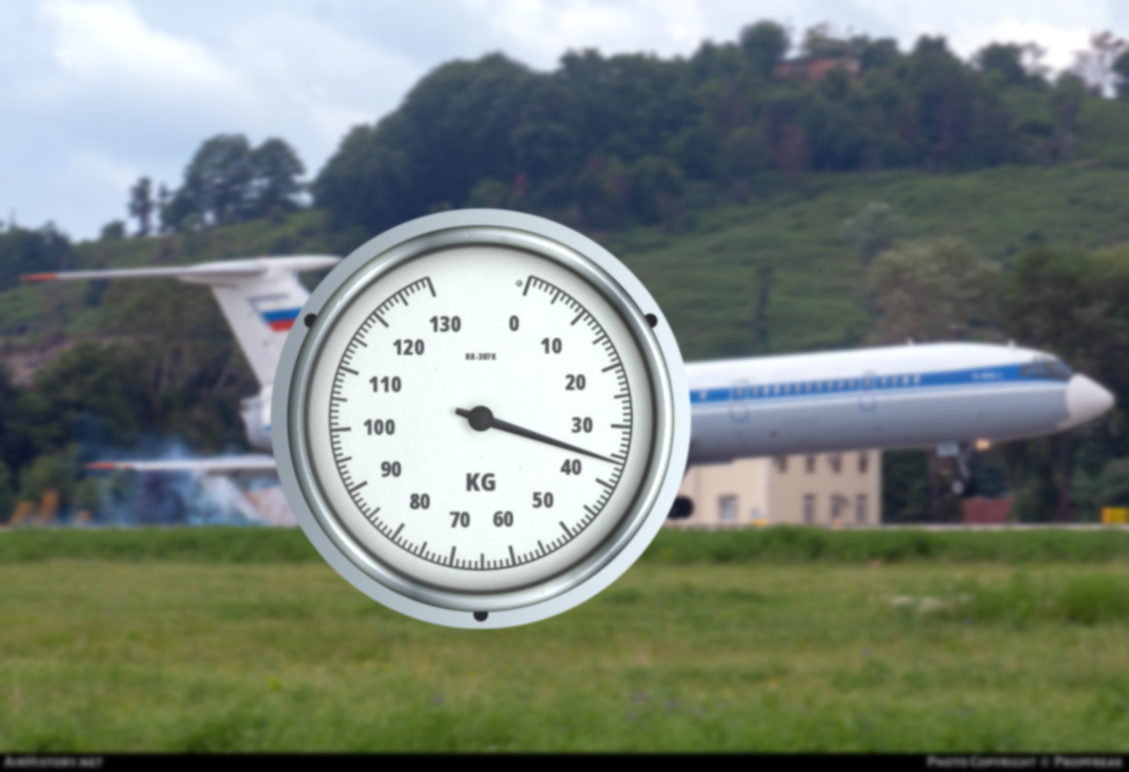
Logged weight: 36 kg
